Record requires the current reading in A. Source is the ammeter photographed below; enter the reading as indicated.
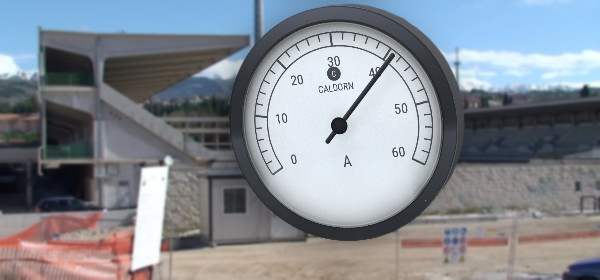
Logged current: 41 A
